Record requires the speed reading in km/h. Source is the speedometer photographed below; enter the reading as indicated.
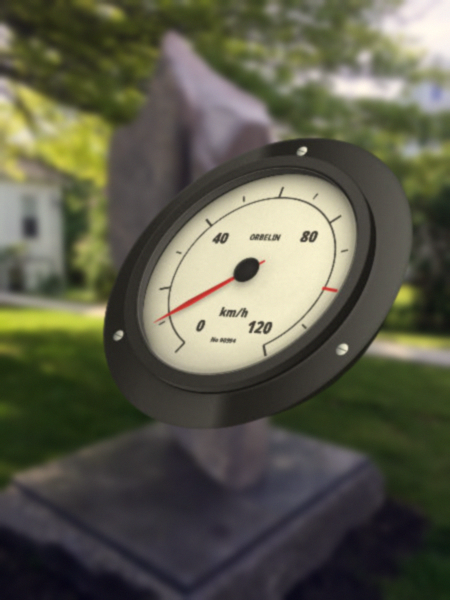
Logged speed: 10 km/h
